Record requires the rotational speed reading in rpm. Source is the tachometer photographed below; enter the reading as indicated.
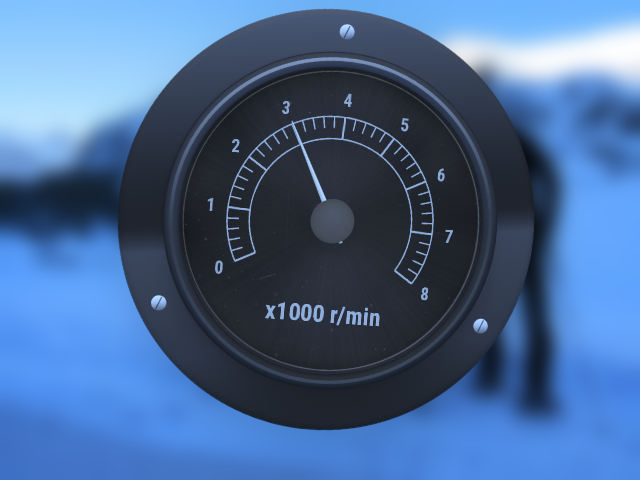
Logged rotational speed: 3000 rpm
